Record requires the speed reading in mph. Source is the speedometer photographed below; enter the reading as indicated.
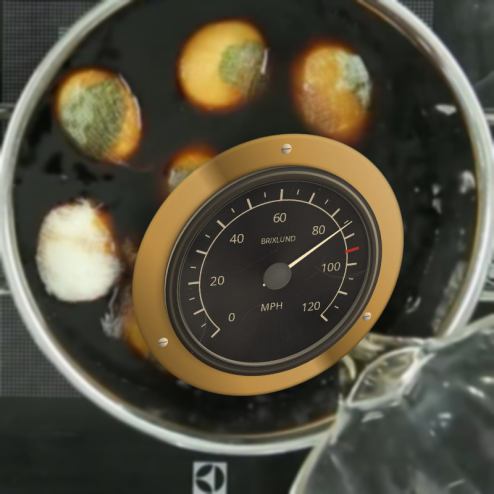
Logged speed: 85 mph
